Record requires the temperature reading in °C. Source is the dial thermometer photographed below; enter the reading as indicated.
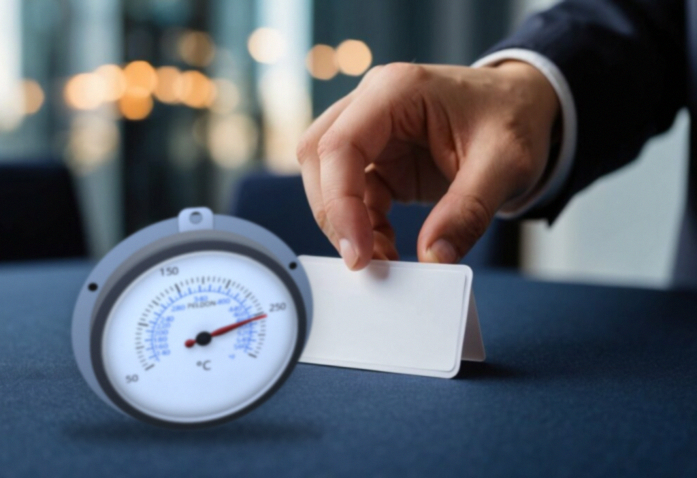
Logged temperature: 250 °C
